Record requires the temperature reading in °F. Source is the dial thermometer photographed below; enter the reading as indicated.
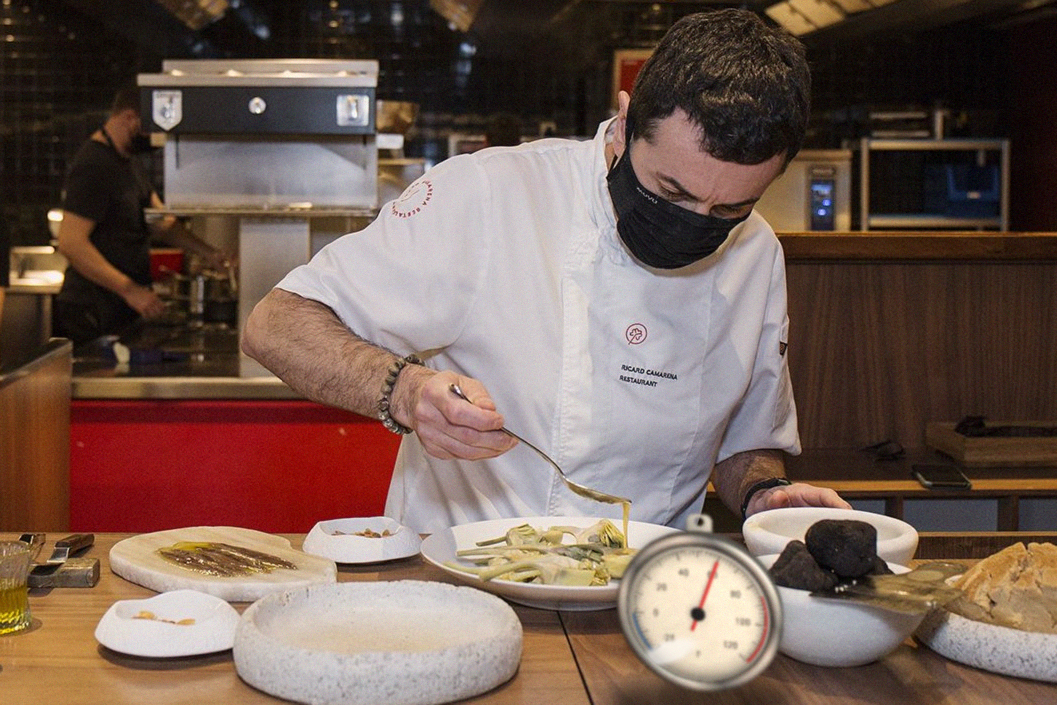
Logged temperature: 60 °F
